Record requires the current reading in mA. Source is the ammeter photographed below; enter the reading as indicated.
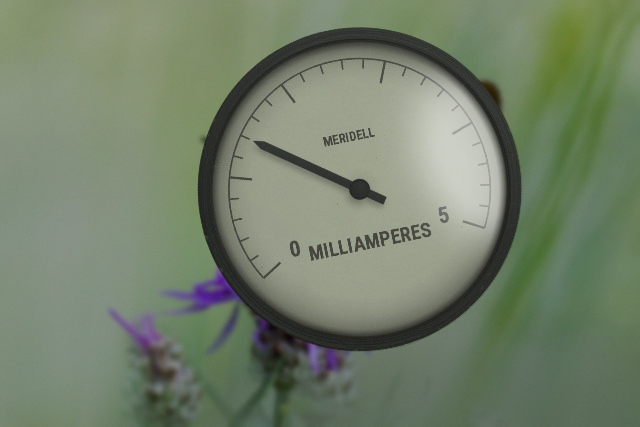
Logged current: 1.4 mA
